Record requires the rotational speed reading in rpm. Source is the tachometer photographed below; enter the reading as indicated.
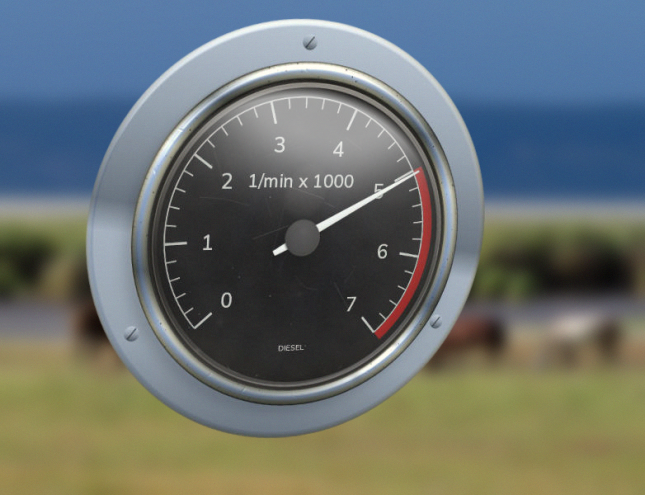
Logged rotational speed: 5000 rpm
